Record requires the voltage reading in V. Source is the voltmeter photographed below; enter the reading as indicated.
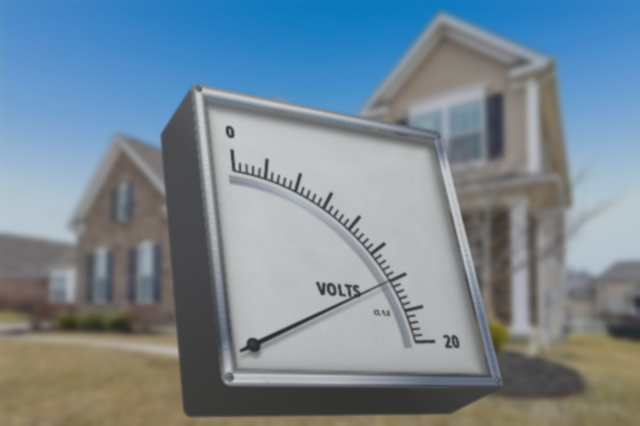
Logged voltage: 15 V
